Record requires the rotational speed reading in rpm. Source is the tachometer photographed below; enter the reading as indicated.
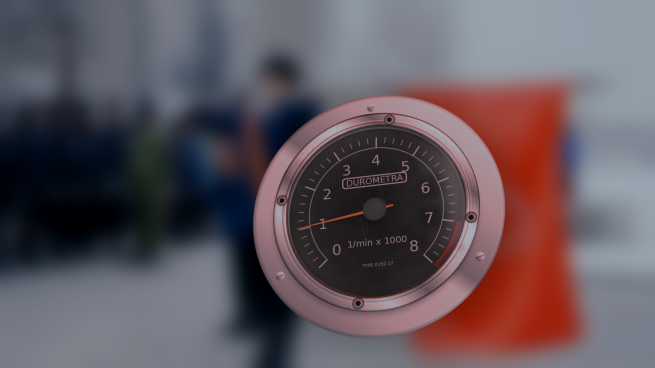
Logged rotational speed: 1000 rpm
